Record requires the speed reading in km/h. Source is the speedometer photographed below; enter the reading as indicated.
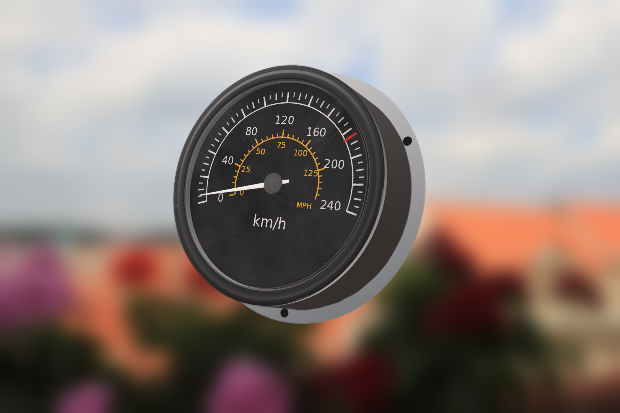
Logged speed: 5 km/h
